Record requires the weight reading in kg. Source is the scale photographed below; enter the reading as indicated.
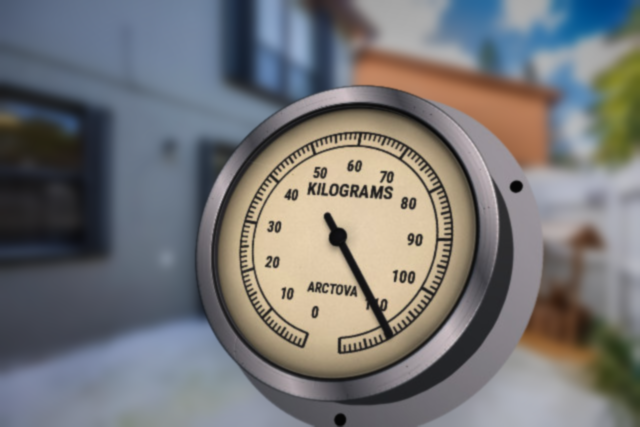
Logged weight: 110 kg
